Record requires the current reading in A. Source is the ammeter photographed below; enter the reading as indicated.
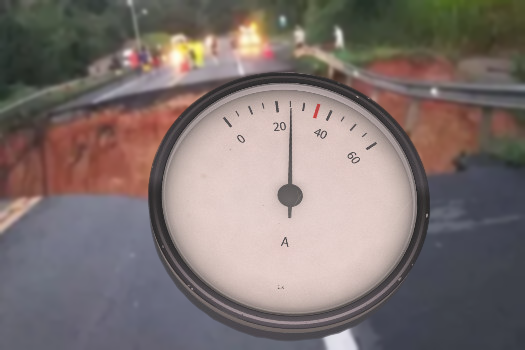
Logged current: 25 A
